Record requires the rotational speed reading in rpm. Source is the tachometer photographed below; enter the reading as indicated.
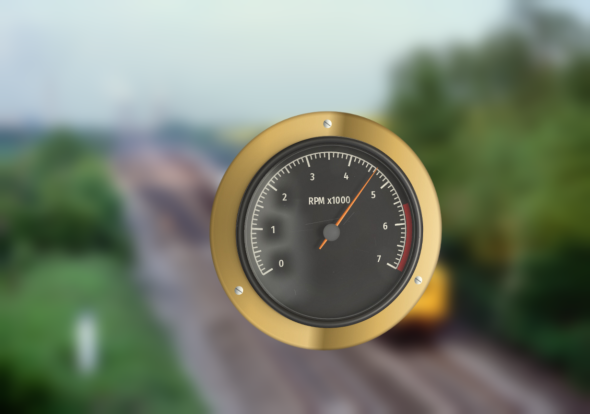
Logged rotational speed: 4600 rpm
